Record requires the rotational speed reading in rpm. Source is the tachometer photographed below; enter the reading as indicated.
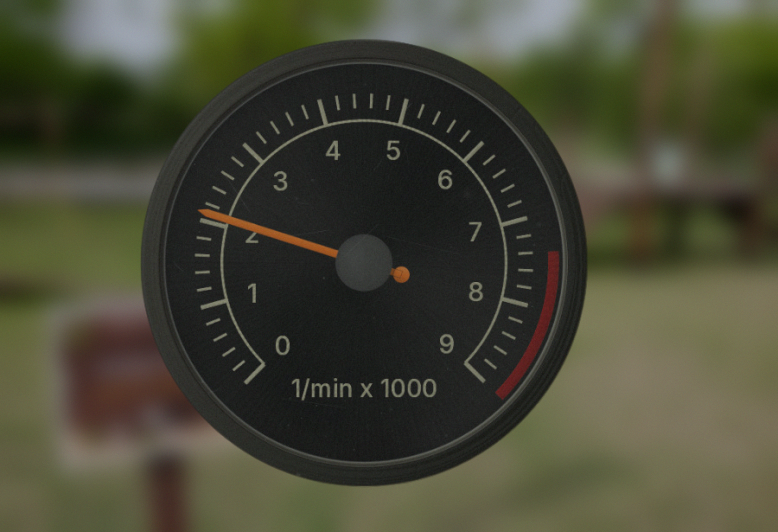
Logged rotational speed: 2100 rpm
